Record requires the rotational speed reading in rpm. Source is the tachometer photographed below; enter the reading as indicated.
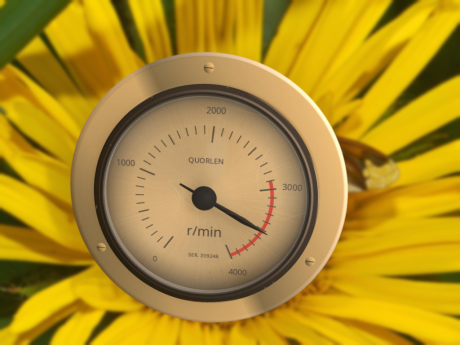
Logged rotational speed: 3500 rpm
